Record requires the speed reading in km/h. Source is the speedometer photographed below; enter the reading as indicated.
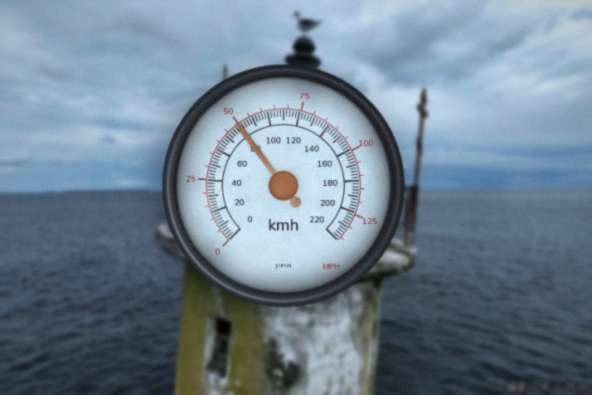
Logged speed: 80 km/h
